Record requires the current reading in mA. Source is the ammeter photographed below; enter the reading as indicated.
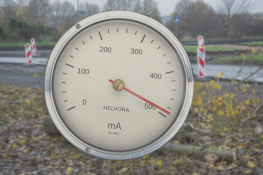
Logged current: 490 mA
